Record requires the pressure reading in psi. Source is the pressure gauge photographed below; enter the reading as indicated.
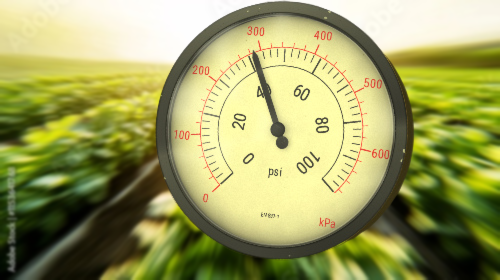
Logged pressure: 42 psi
